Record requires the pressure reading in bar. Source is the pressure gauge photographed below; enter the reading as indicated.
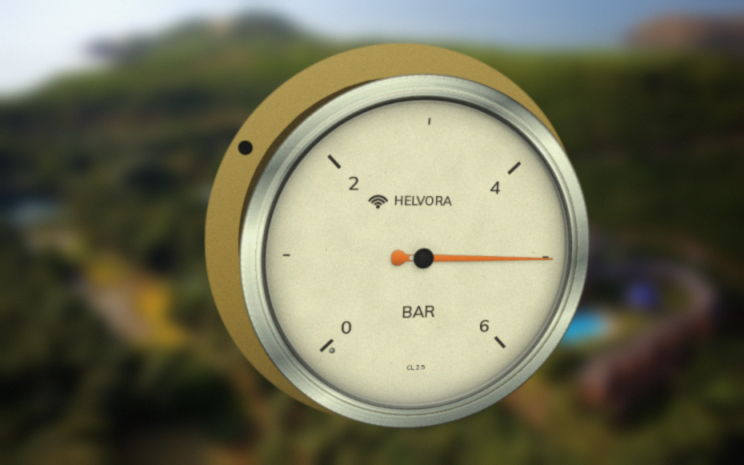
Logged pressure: 5 bar
